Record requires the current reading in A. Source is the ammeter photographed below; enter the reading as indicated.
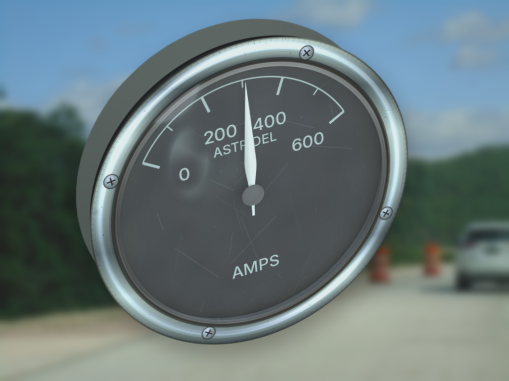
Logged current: 300 A
